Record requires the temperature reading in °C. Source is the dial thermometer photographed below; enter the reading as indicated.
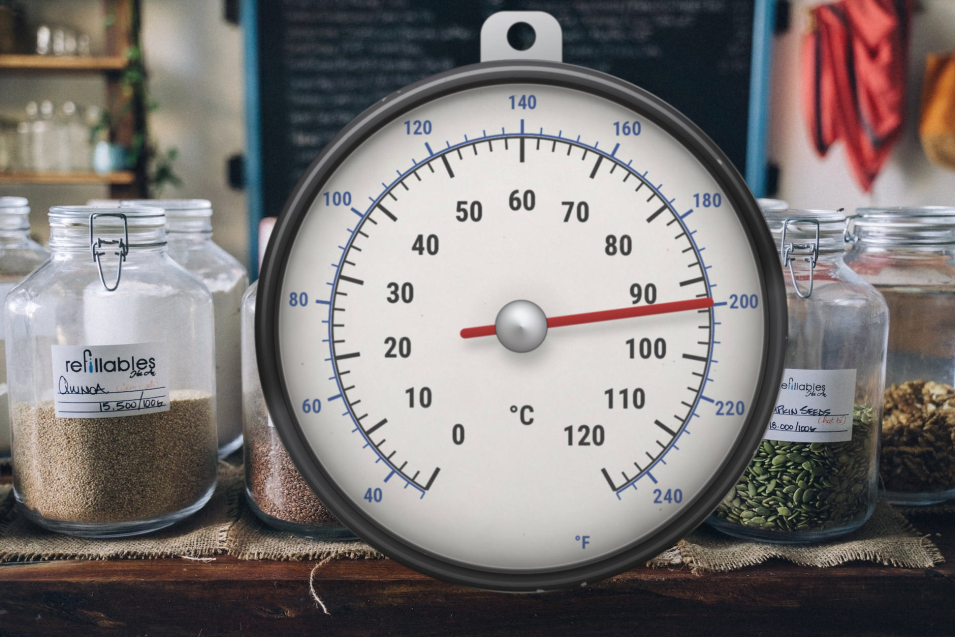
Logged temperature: 93 °C
